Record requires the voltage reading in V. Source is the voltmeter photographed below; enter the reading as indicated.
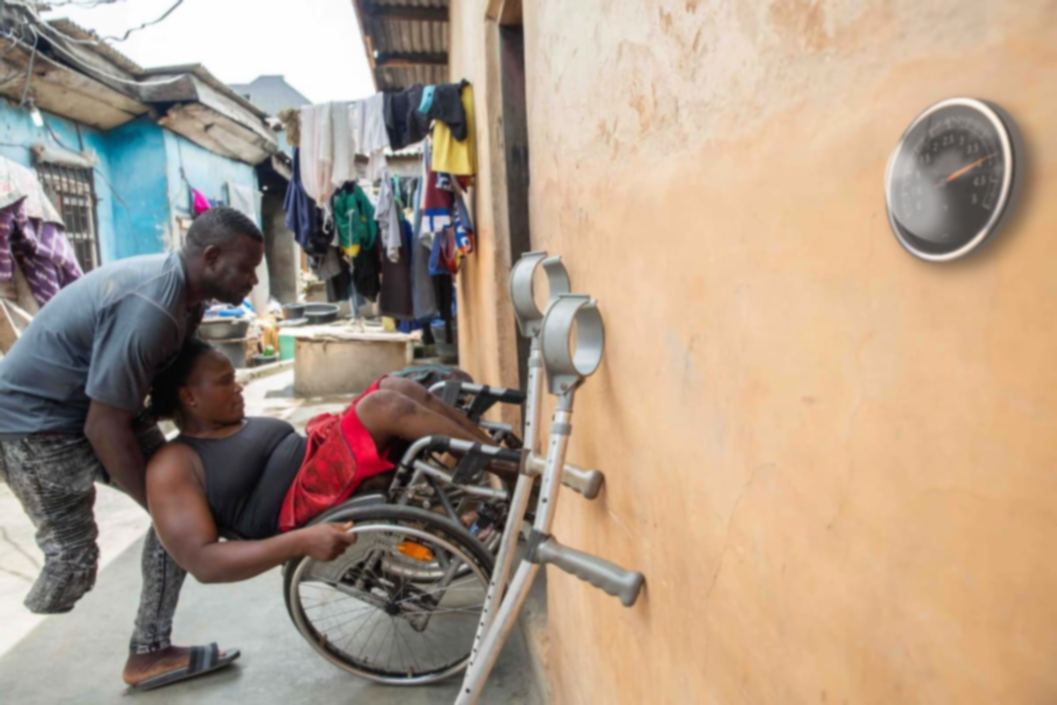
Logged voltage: 4 V
